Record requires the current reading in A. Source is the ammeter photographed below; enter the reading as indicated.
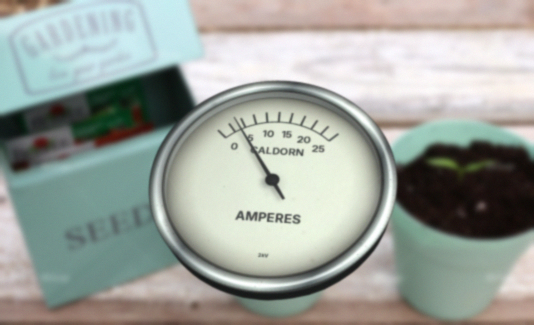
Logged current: 3.75 A
